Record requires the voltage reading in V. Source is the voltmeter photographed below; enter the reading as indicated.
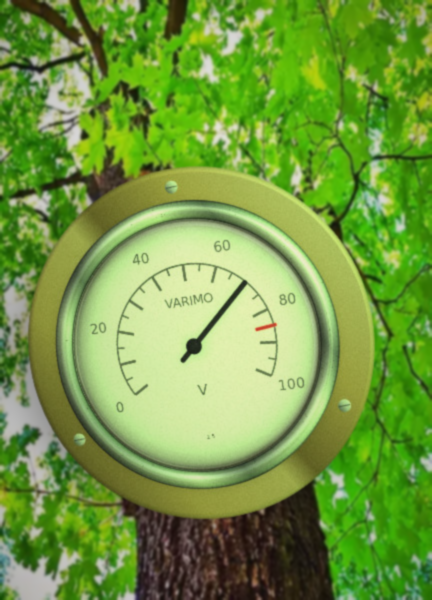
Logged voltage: 70 V
